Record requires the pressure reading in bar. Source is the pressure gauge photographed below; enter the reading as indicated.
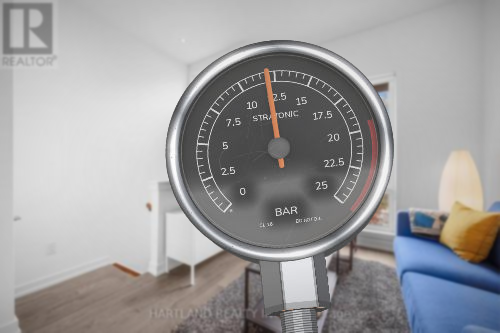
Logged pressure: 12 bar
